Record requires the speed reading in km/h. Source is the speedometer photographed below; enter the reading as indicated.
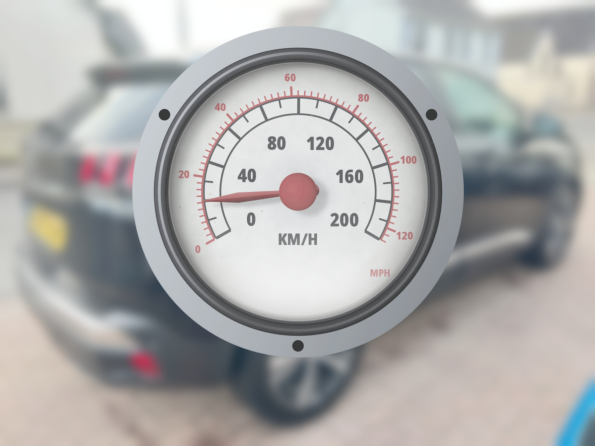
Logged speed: 20 km/h
